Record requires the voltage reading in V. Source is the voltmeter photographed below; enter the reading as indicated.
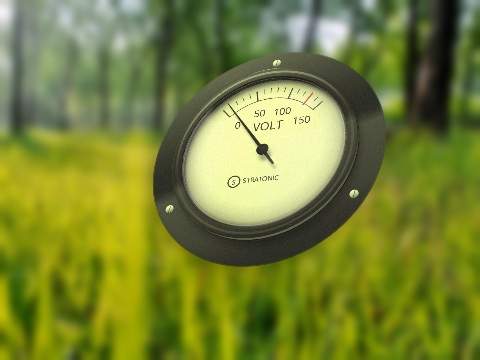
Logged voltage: 10 V
